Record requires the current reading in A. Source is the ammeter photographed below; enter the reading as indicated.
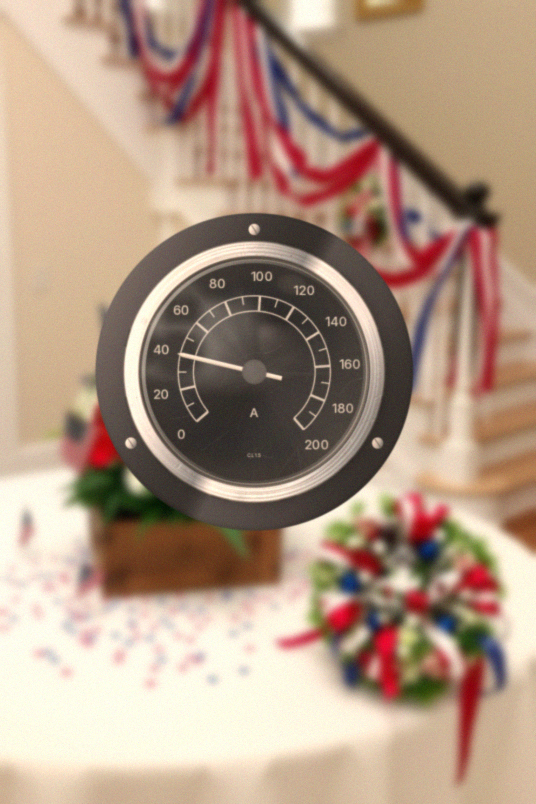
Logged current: 40 A
